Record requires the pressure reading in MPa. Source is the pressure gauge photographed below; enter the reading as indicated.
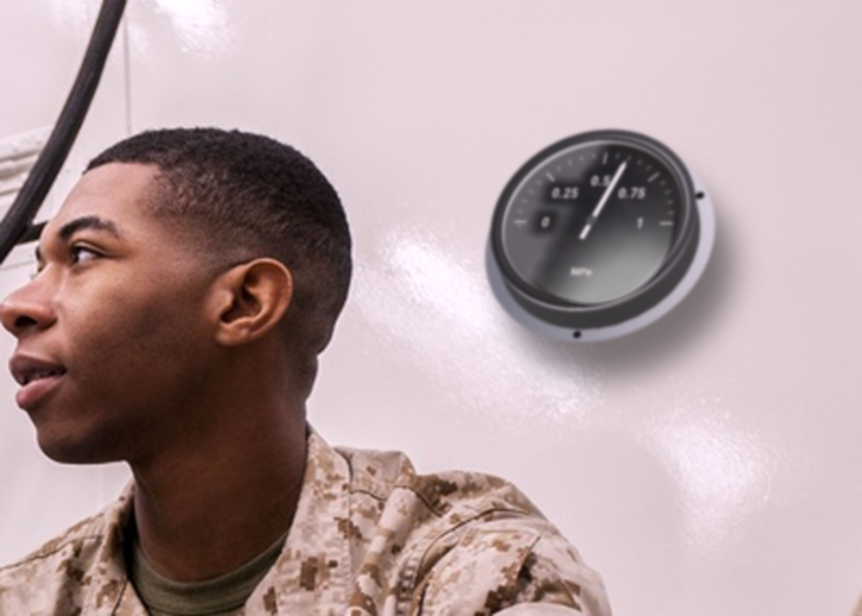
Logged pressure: 0.6 MPa
